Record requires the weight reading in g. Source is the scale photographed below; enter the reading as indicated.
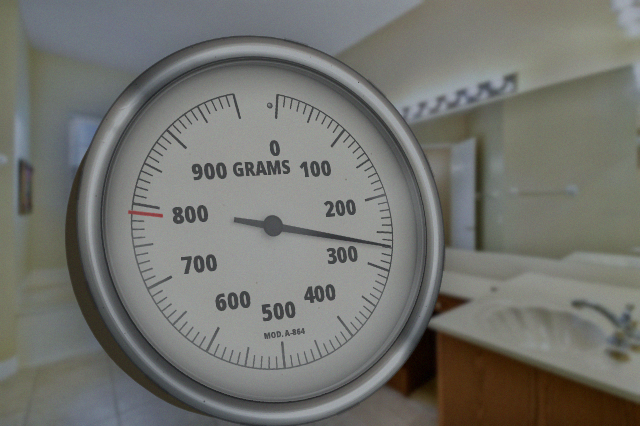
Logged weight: 270 g
